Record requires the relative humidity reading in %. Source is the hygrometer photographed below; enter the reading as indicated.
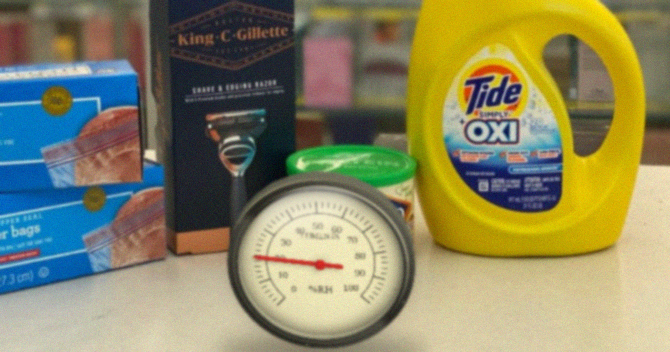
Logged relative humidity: 20 %
